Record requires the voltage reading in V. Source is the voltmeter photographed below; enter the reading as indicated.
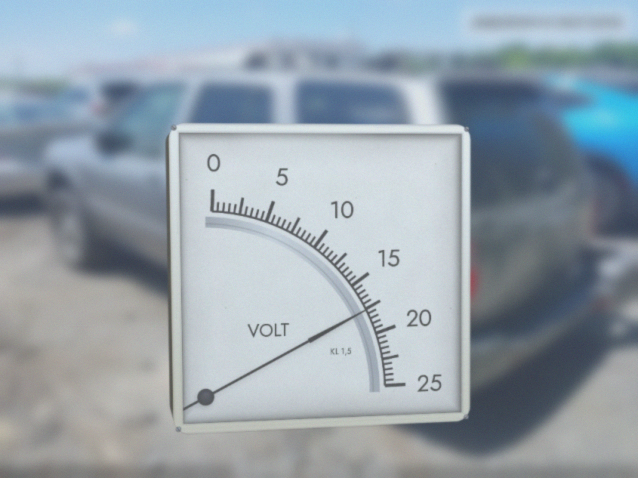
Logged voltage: 17.5 V
